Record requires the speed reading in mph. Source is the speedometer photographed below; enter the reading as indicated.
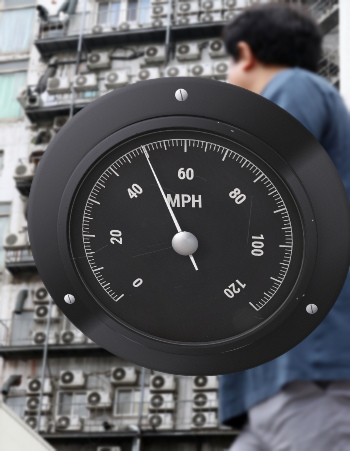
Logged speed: 50 mph
